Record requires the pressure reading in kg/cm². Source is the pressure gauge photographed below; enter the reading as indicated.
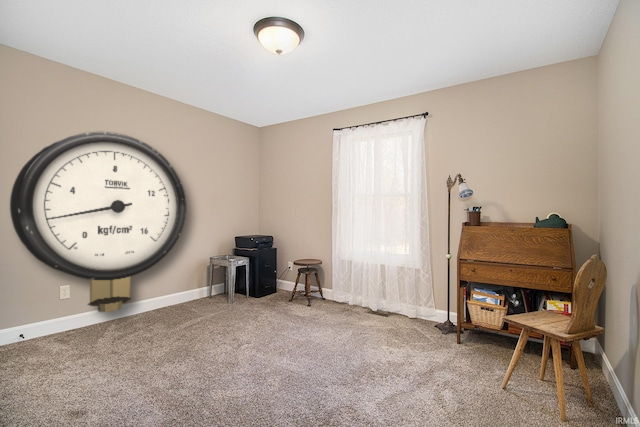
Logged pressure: 2 kg/cm²
